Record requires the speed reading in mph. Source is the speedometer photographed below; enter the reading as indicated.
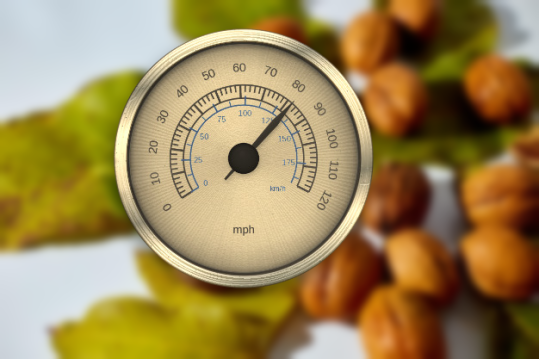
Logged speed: 82 mph
